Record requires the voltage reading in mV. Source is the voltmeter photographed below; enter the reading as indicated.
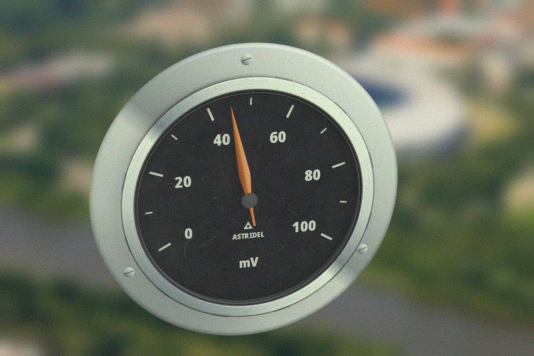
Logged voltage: 45 mV
